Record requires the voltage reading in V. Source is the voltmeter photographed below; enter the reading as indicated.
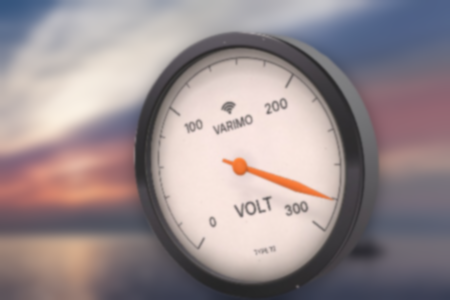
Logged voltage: 280 V
